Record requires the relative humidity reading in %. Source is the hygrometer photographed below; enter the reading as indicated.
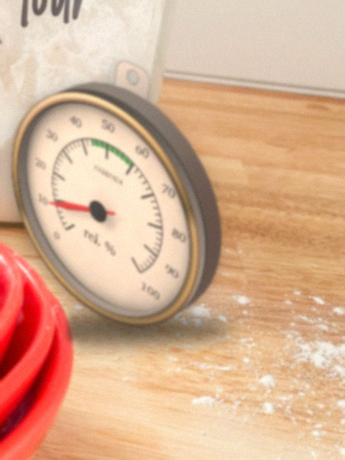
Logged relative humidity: 10 %
